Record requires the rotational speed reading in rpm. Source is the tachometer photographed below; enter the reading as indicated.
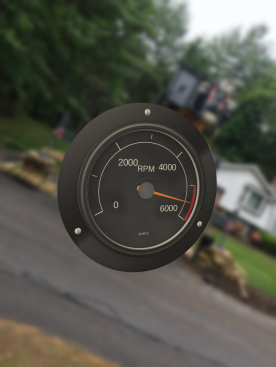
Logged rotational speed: 5500 rpm
